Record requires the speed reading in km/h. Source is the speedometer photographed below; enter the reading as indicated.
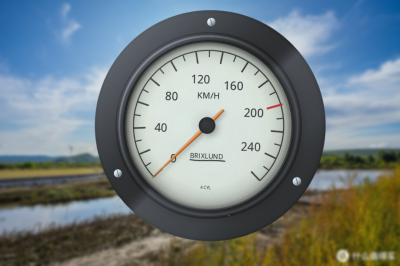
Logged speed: 0 km/h
